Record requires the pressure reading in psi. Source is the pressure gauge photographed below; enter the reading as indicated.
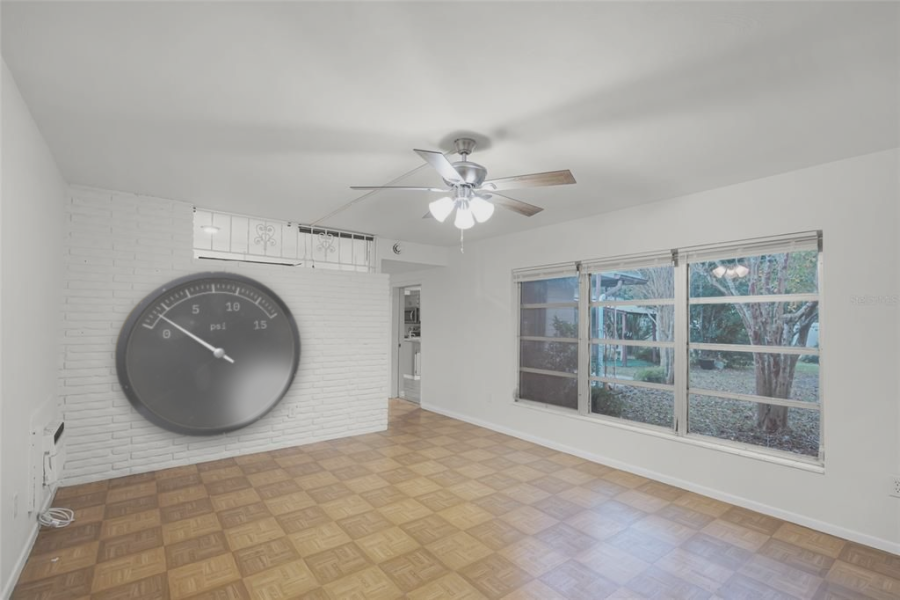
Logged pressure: 1.5 psi
